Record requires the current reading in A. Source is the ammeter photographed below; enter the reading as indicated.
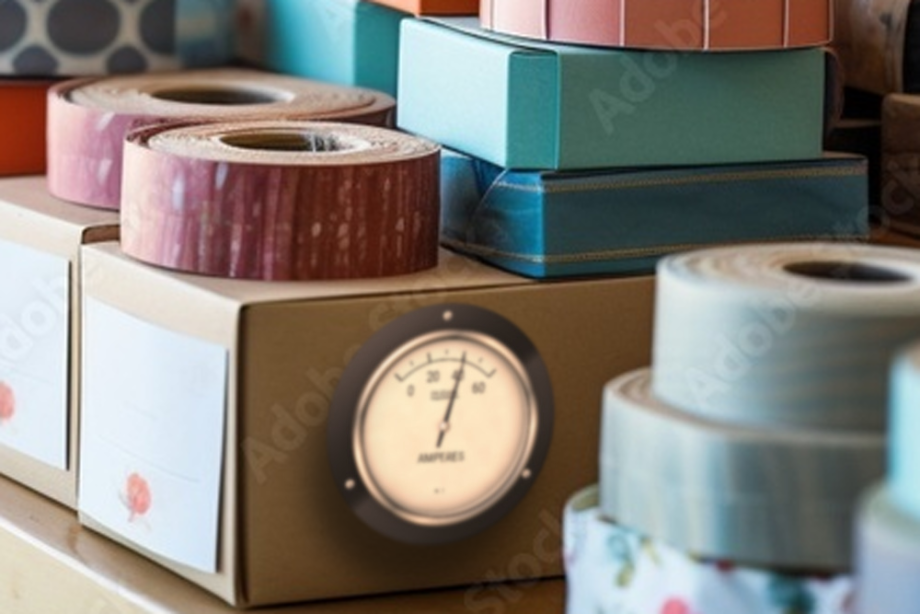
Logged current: 40 A
